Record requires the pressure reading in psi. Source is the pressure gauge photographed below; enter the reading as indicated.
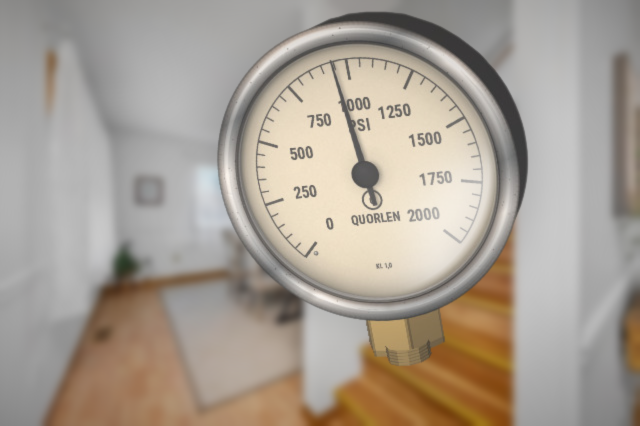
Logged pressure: 950 psi
